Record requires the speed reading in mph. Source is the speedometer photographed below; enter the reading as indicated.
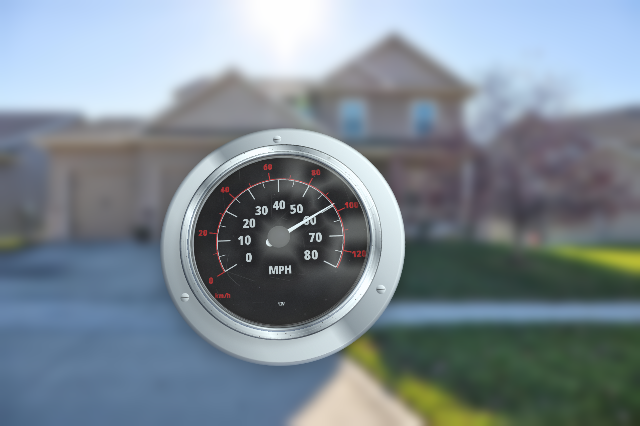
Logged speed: 60 mph
